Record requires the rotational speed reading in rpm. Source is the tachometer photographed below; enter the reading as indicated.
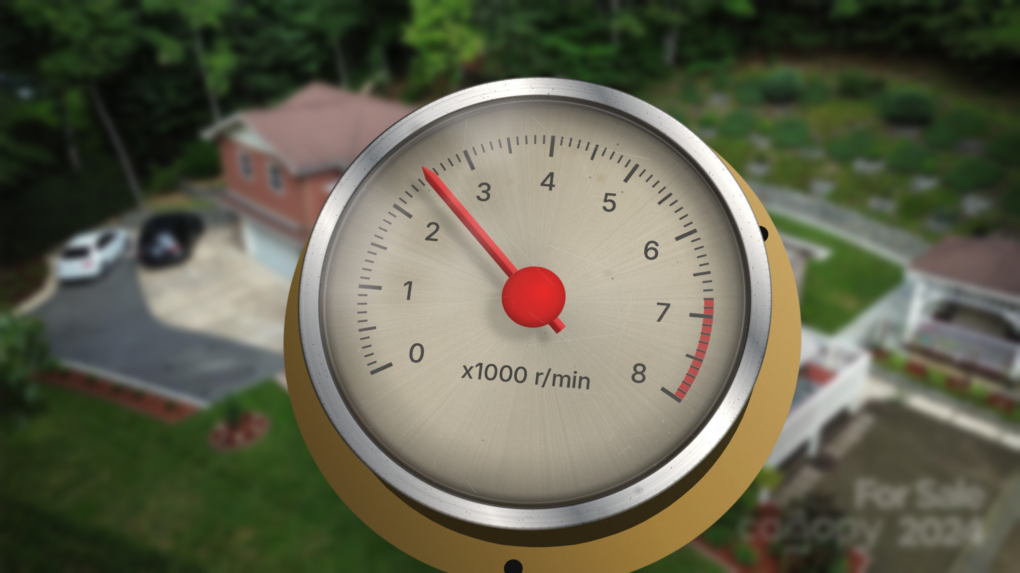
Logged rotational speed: 2500 rpm
